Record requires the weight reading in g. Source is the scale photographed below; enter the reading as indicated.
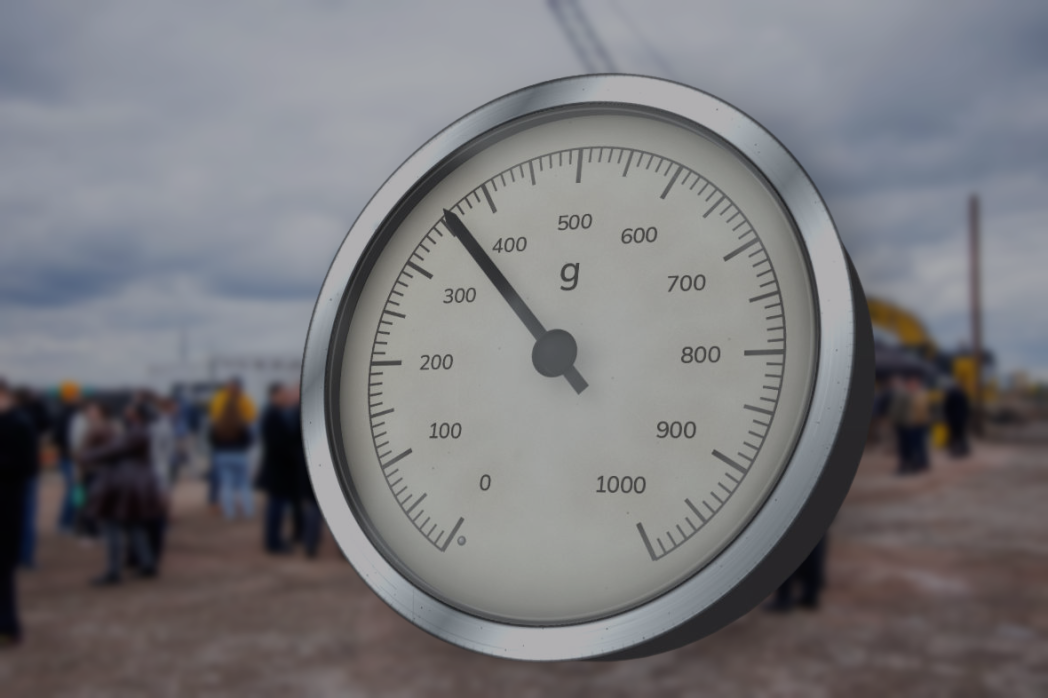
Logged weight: 360 g
